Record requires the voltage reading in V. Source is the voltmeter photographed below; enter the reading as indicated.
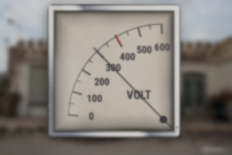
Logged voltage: 300 V
